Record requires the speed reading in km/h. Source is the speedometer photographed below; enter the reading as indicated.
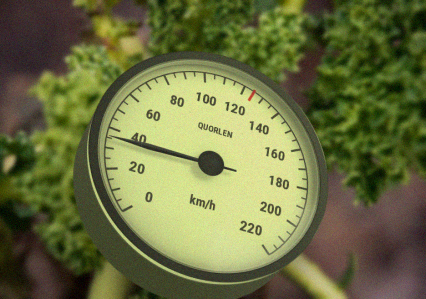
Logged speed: 35 km/h
